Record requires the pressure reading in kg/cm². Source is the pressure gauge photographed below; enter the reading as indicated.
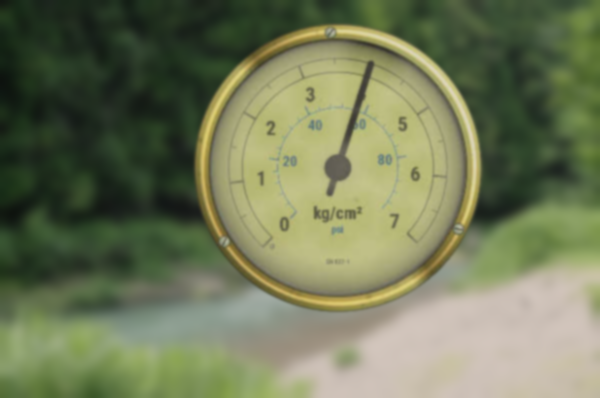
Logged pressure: 4 kg/cm²
